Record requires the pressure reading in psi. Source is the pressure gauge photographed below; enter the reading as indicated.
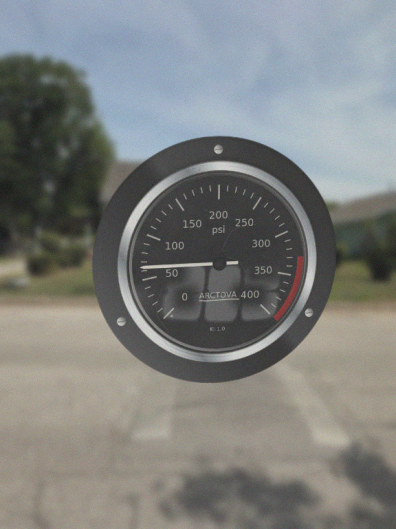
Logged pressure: 65 psi
